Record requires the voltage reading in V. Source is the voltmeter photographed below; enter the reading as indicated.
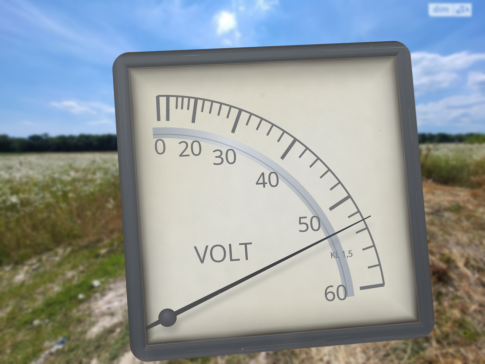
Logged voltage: 53 V
